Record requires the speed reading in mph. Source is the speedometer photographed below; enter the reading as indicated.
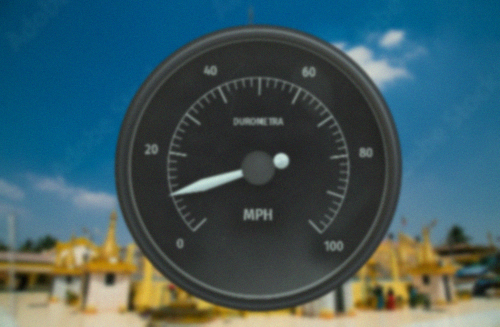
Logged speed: 10 mph
